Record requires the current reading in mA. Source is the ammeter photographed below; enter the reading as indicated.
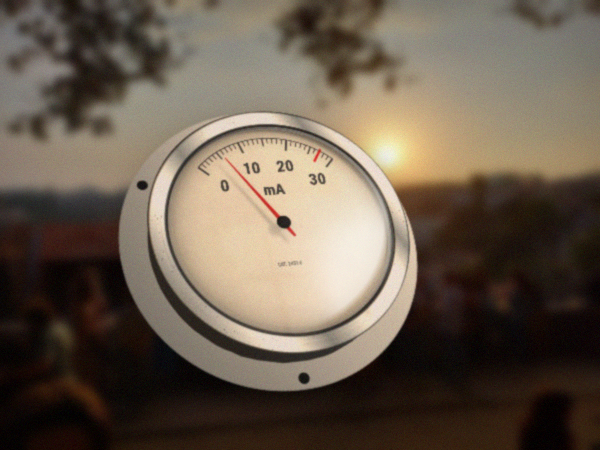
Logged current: 5 mA
